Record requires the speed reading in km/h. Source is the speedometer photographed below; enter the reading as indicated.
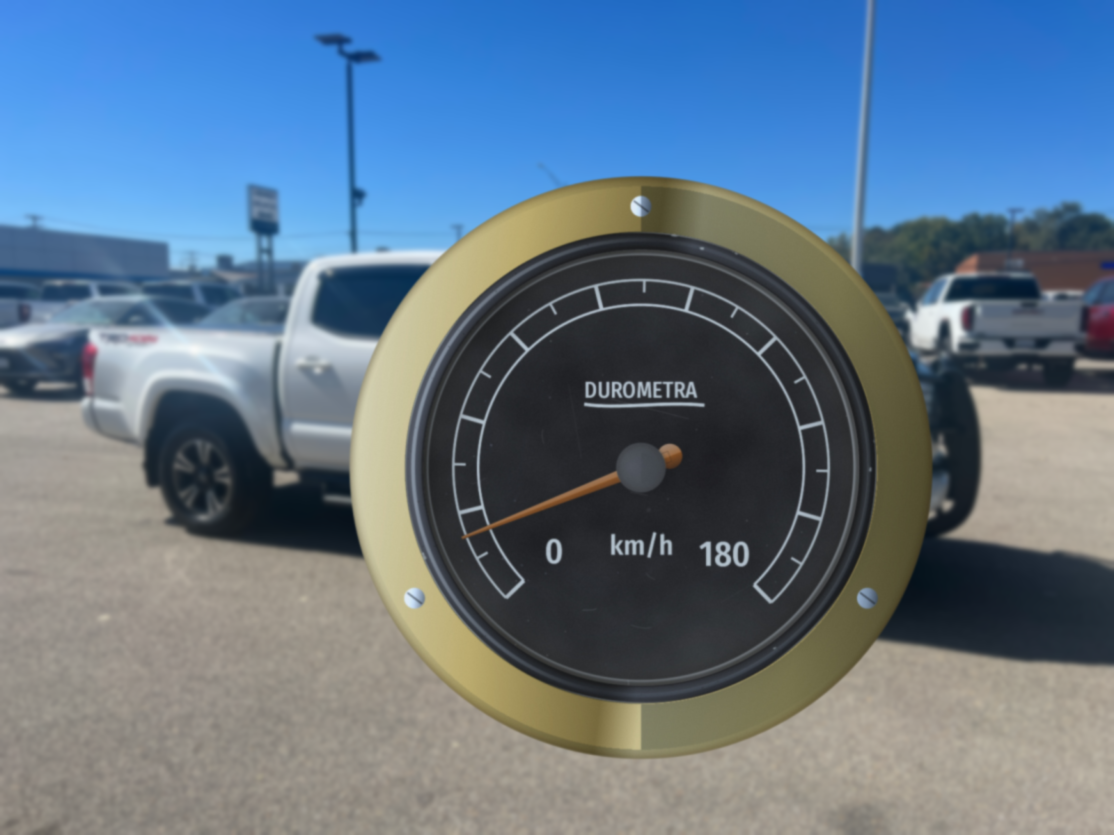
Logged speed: 15 km/h
